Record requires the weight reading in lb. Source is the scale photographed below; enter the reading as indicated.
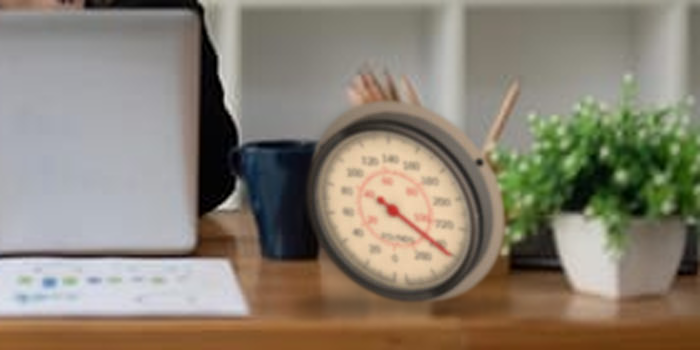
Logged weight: 240 lb
